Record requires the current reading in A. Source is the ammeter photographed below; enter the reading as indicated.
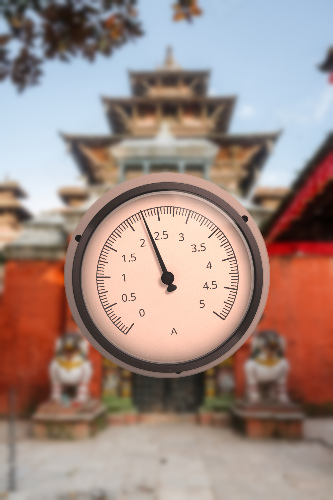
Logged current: 2.25 A
